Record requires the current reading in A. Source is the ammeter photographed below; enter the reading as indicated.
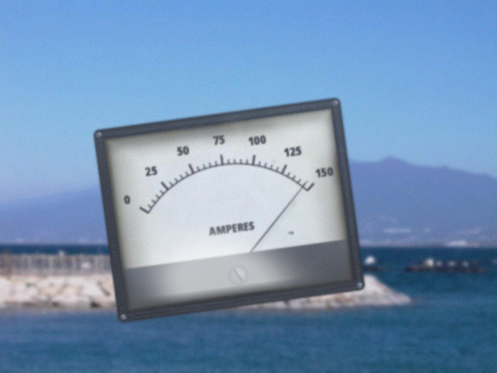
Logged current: 145 A
